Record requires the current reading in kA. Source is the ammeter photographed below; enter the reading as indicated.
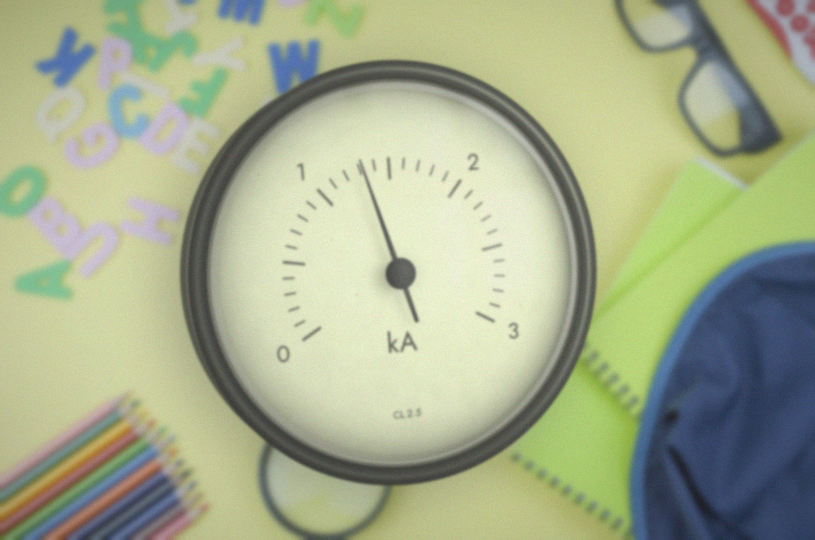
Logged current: 1.3 kA
